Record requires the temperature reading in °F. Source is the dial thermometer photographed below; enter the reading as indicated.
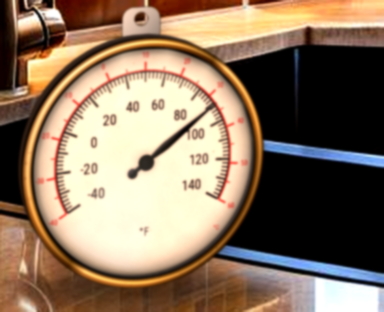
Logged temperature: 90 °F
